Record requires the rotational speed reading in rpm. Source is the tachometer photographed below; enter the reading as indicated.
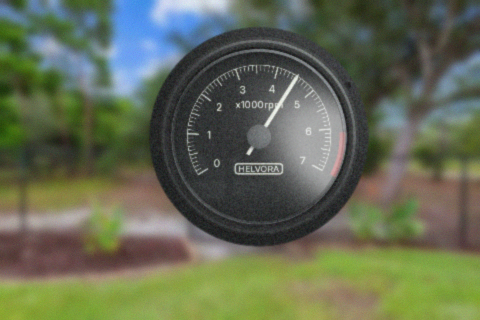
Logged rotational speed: 4500 rpm
